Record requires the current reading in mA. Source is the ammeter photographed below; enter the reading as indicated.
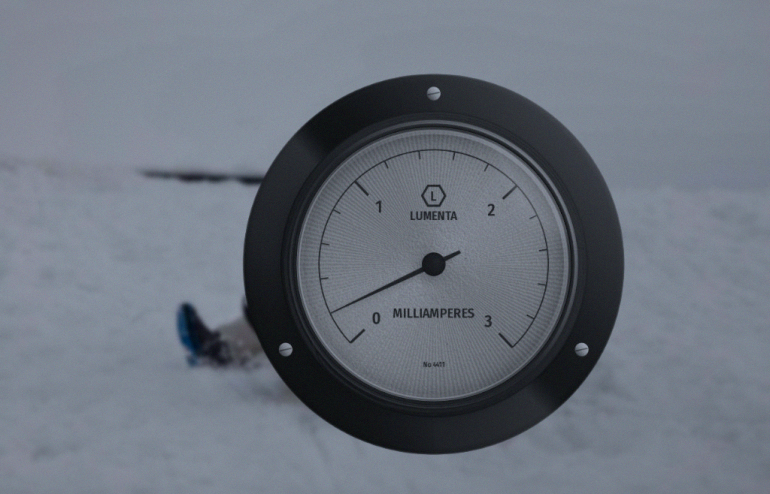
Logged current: 0.2 mA
